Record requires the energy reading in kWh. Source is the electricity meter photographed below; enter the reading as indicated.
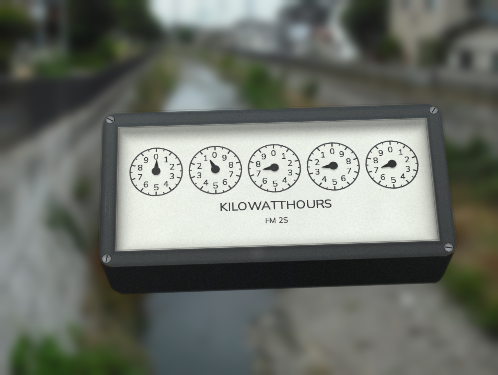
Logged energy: 727 kWh
